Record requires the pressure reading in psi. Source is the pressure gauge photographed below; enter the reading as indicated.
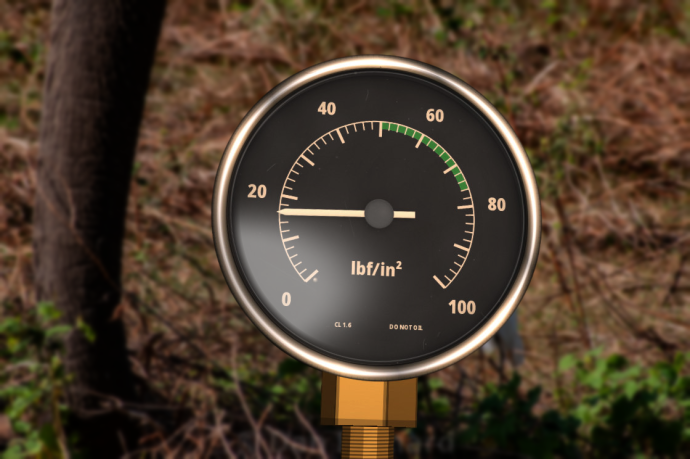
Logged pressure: 16 psi
